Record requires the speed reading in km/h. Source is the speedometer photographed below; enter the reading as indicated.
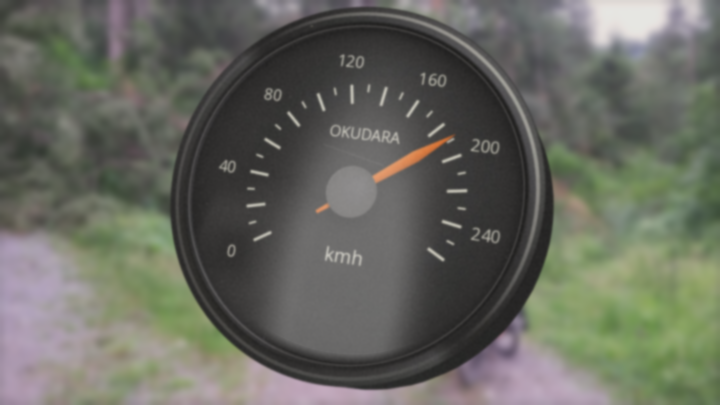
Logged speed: 190 km/h
